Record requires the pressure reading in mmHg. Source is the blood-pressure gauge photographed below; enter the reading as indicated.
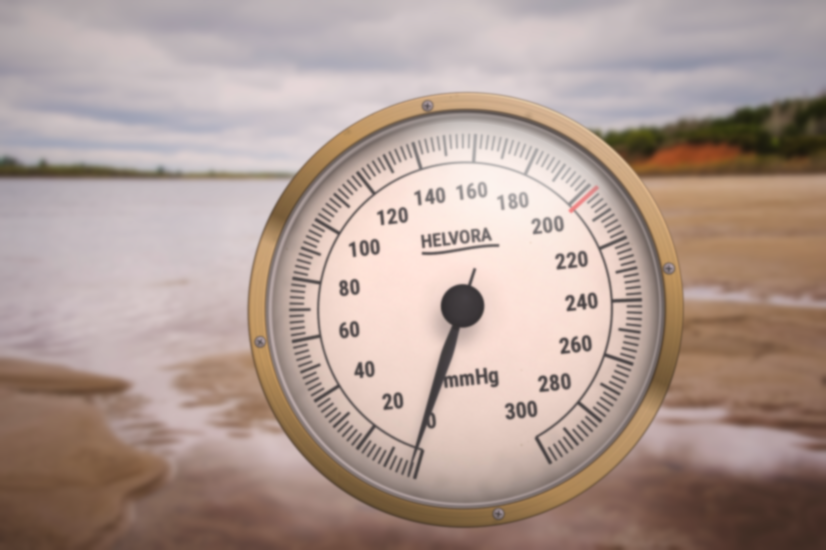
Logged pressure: 2 mmHg
